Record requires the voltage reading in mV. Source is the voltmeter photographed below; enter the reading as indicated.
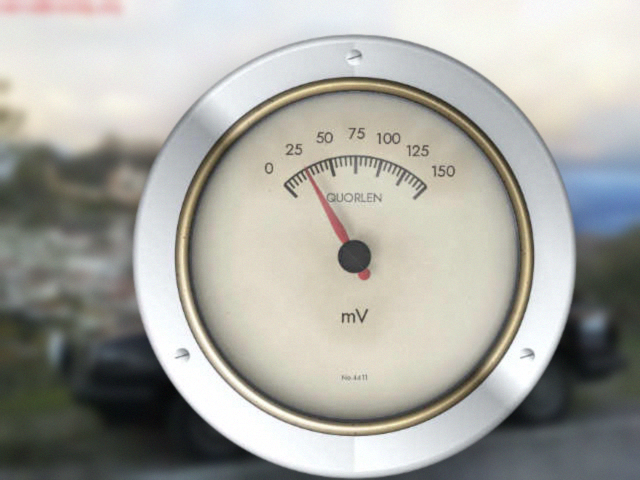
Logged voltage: 25 mV
